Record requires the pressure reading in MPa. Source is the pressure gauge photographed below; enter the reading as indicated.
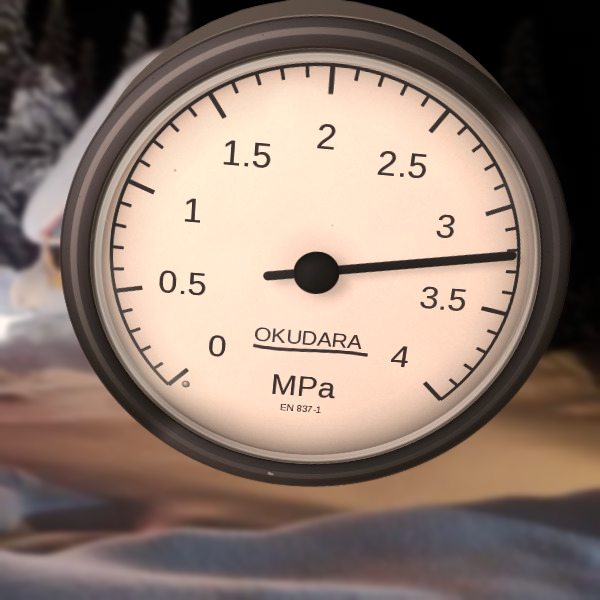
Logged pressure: 3.2 MPa
